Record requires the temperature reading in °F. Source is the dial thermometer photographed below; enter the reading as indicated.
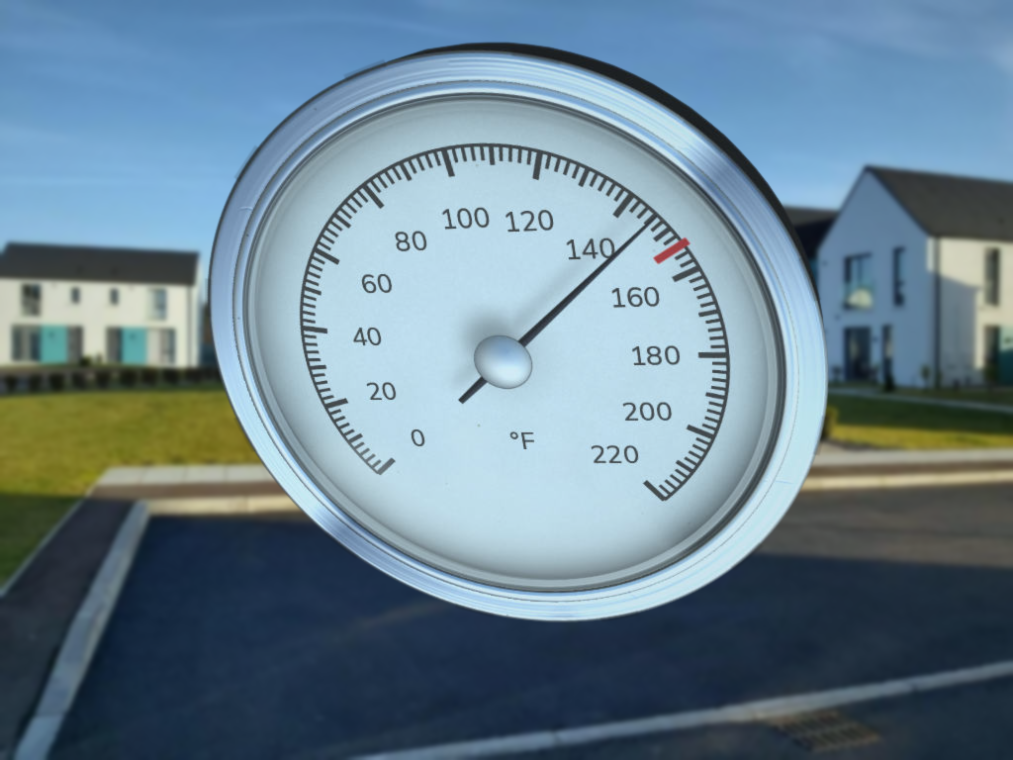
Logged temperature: 146 °F
